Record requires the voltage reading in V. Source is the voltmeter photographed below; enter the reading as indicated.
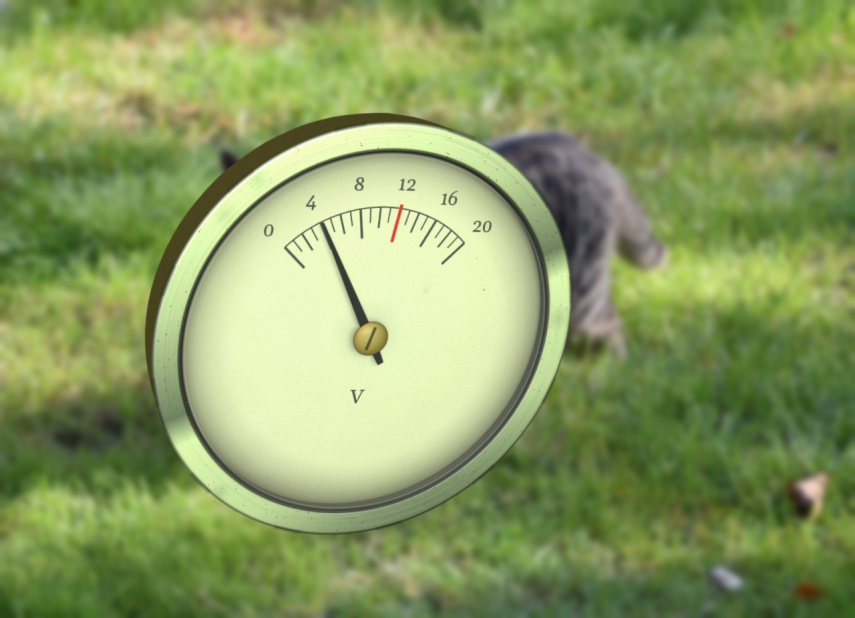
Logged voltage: 4 V
